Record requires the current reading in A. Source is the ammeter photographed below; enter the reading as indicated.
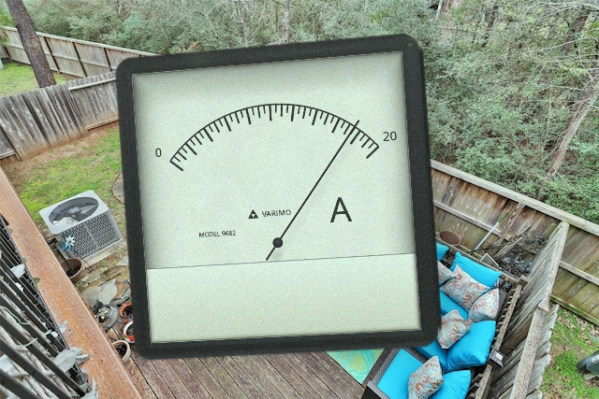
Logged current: 17.5 A
